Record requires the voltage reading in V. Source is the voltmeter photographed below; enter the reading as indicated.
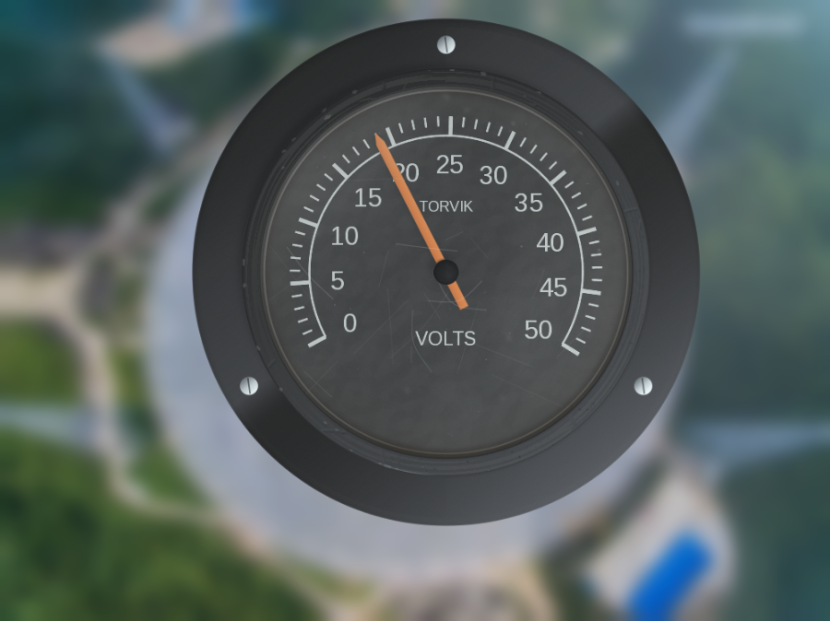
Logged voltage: 19 V
